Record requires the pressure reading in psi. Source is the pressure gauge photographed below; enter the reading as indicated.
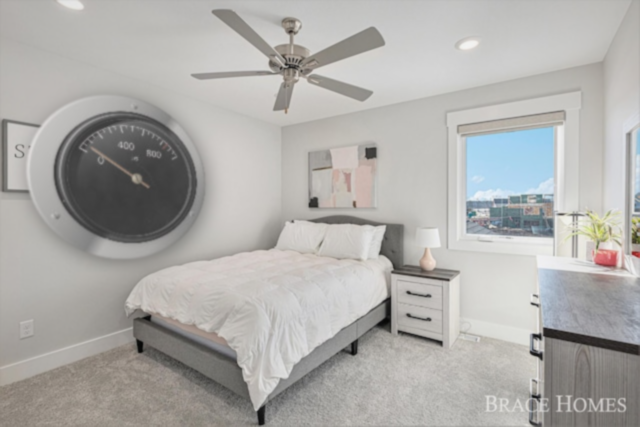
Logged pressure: 50 psi
